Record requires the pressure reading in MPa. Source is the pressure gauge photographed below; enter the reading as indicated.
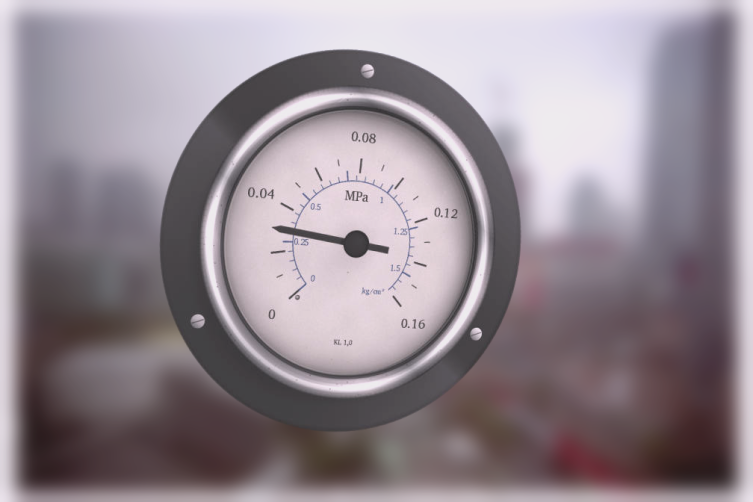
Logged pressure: 0.03 MPa
